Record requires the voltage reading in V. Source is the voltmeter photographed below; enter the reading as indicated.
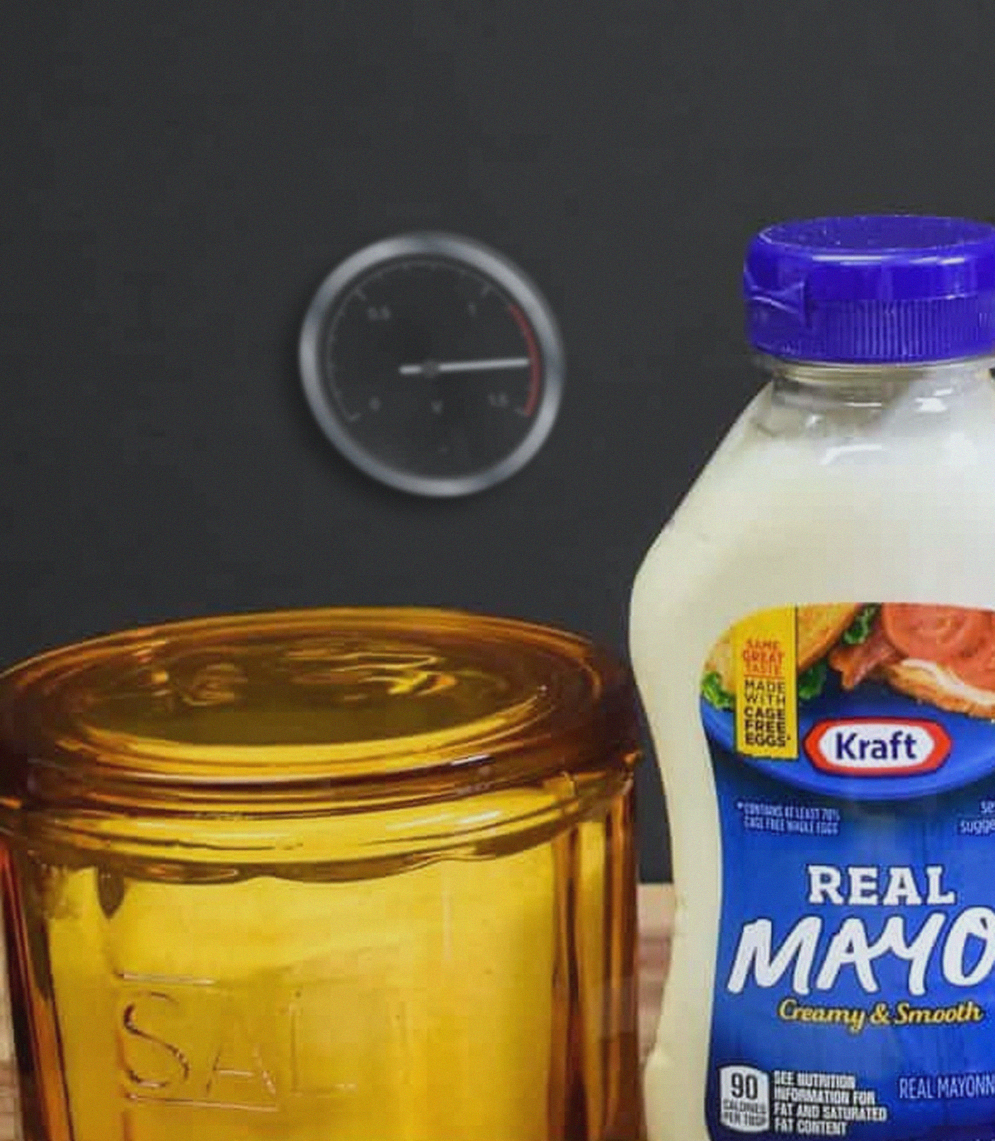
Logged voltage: 1.3 V
